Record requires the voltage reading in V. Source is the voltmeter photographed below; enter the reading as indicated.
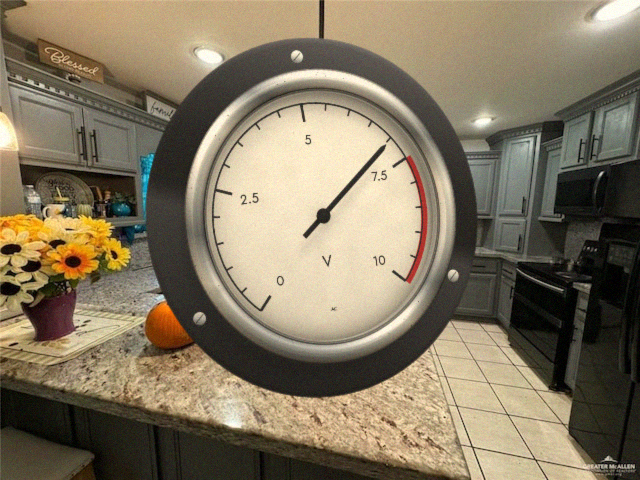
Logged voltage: 7 V
